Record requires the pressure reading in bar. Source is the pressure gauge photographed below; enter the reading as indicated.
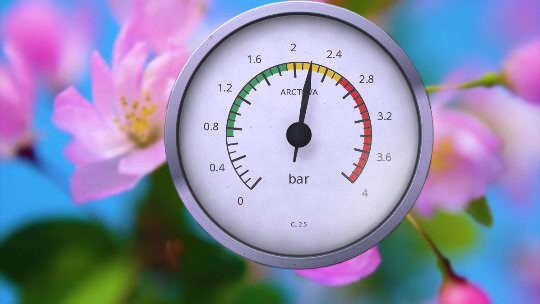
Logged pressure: 2.2 bar
